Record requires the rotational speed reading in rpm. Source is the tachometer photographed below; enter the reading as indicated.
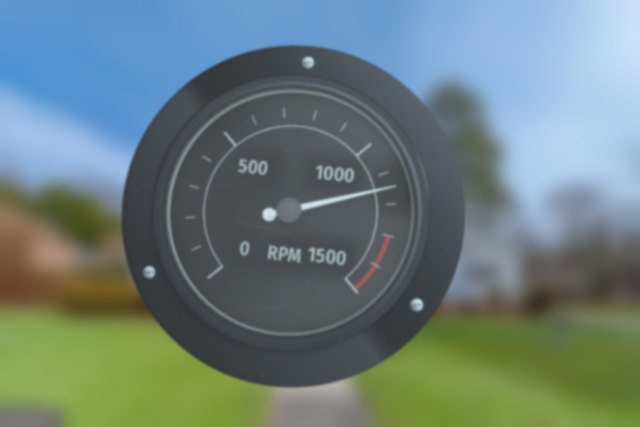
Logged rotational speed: 1150 rpm
